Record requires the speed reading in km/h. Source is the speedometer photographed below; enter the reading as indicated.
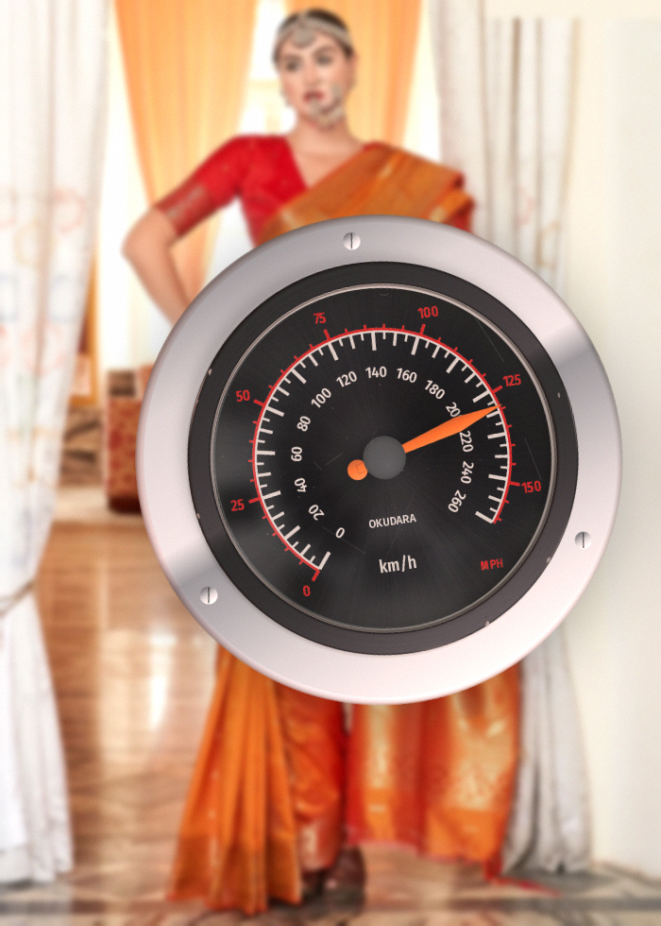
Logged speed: 207.5 km/h
